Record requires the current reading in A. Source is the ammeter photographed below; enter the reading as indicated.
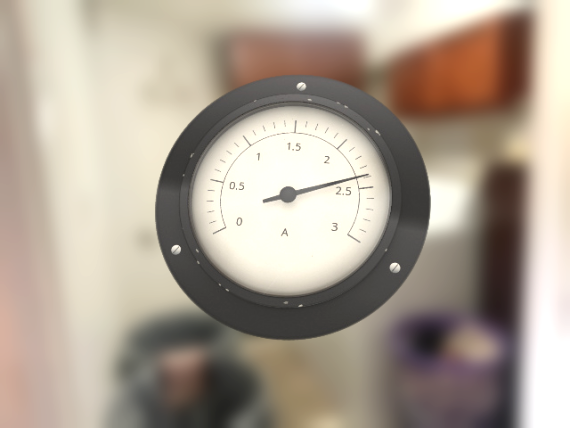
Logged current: 2.4 A
